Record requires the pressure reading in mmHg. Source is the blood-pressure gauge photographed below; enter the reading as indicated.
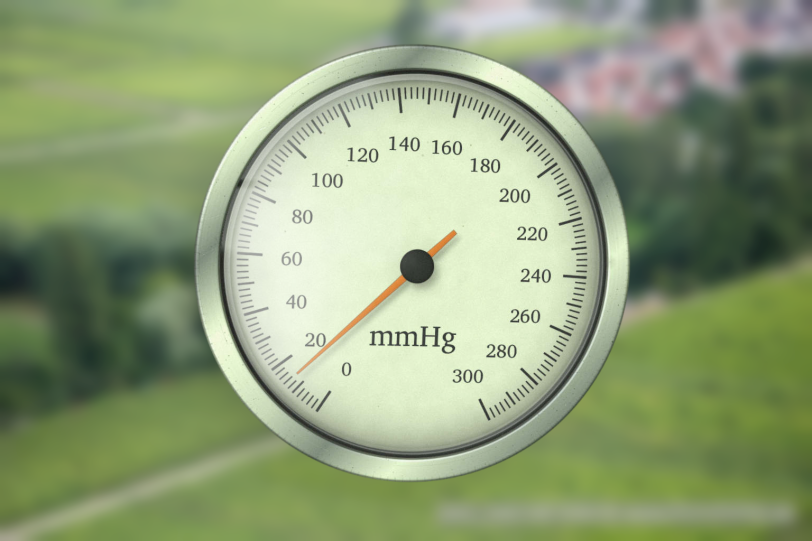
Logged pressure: 14 mmHg
